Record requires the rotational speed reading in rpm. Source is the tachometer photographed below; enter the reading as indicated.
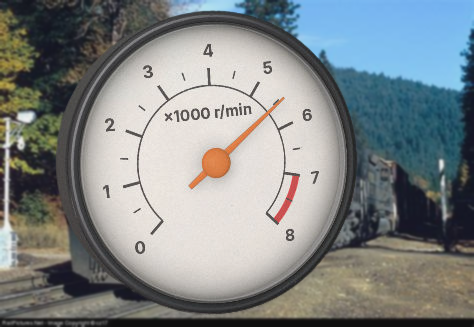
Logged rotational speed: 5500 rpm
